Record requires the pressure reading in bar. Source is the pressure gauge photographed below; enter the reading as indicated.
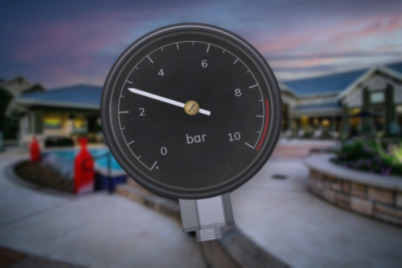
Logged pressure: 2.75 bar
